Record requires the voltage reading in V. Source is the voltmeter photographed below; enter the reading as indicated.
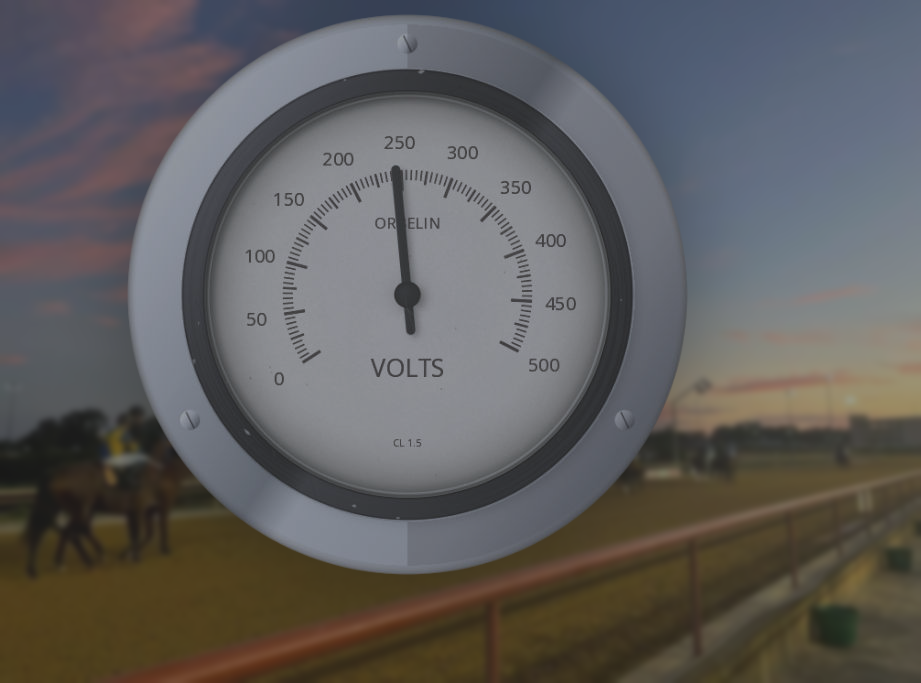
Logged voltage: 245 V
